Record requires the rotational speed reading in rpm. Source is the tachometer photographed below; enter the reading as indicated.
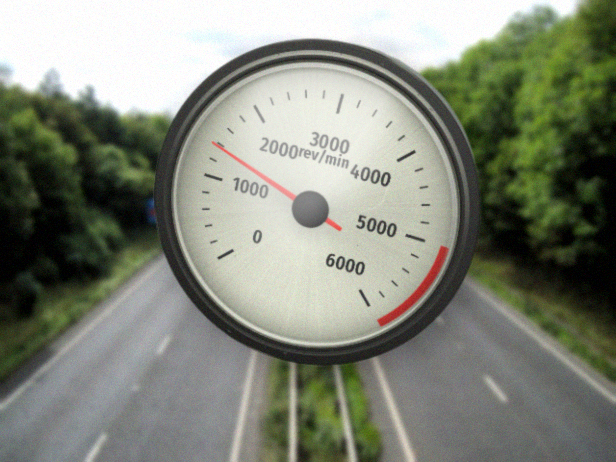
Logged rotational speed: 1400 rpm
